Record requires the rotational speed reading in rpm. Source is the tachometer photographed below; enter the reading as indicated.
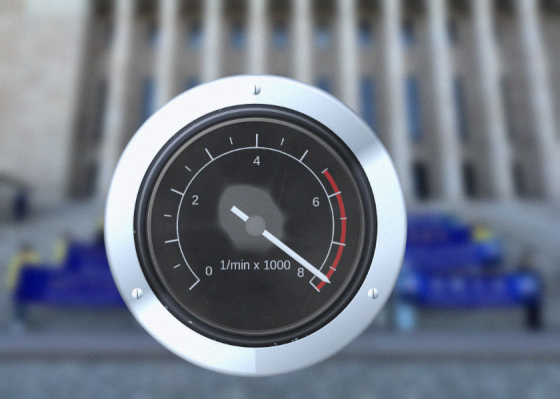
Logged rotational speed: 7750 rpm
